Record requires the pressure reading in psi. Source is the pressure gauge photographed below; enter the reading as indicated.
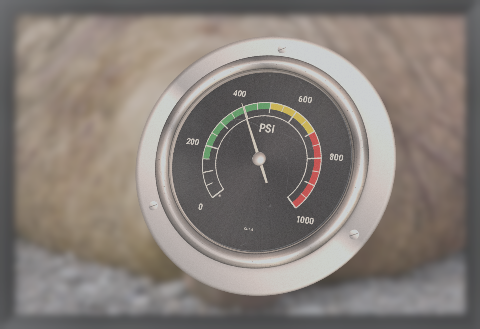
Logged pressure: 400 psi
